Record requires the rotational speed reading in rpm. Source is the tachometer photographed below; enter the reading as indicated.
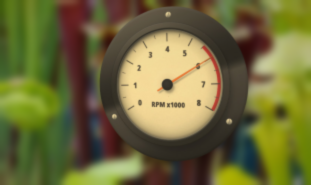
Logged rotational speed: 6000 rpm
